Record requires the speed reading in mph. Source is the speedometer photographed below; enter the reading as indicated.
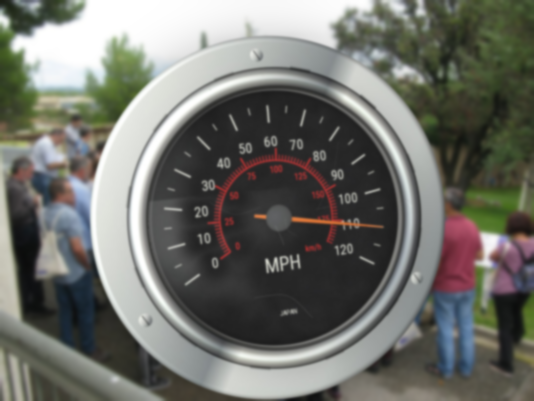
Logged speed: 110 mph
